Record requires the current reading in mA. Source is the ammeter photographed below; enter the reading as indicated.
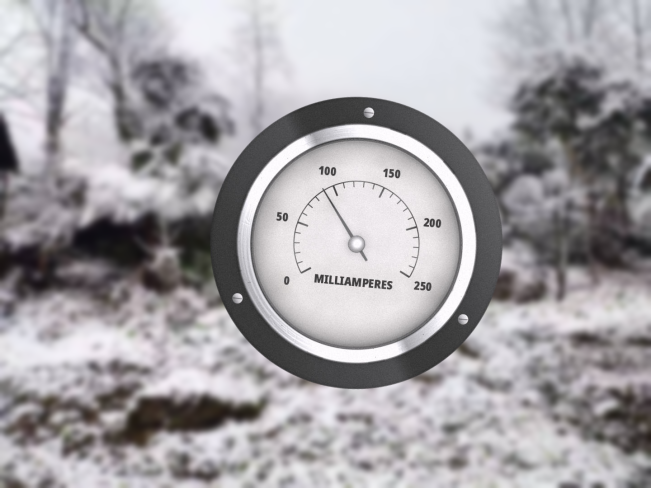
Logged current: 90 mA
